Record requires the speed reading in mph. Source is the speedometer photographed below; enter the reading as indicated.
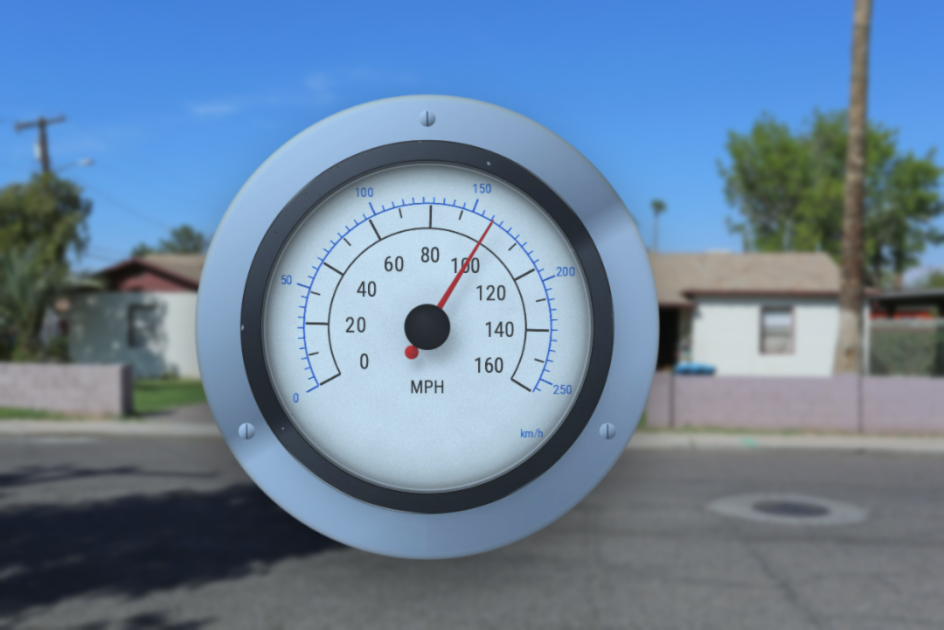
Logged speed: 100 mph
